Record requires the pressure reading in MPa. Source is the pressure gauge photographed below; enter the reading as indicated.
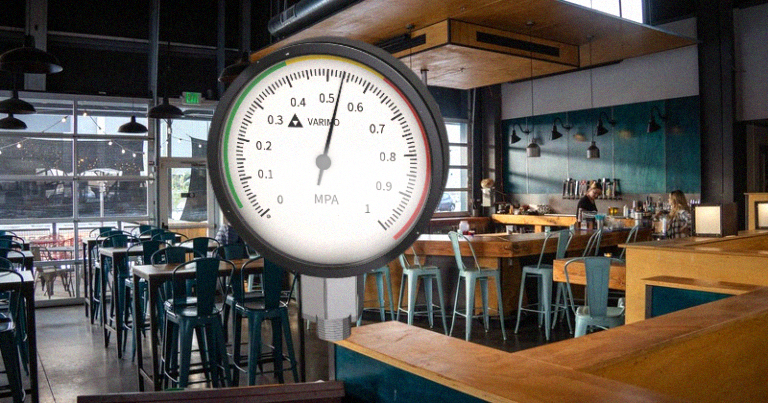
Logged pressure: 0.54 MPa
